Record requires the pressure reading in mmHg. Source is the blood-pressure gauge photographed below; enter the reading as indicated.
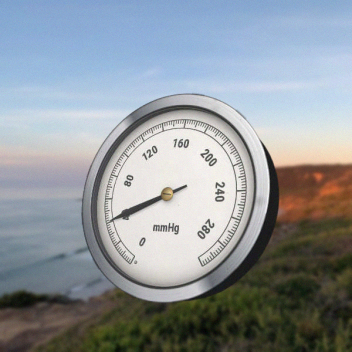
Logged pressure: 40 mmHg
